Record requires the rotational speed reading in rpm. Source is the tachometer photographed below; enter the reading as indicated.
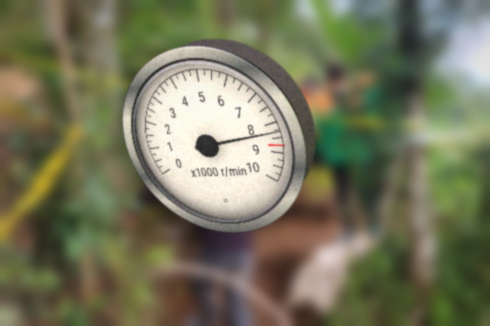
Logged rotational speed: 8250 rpm
